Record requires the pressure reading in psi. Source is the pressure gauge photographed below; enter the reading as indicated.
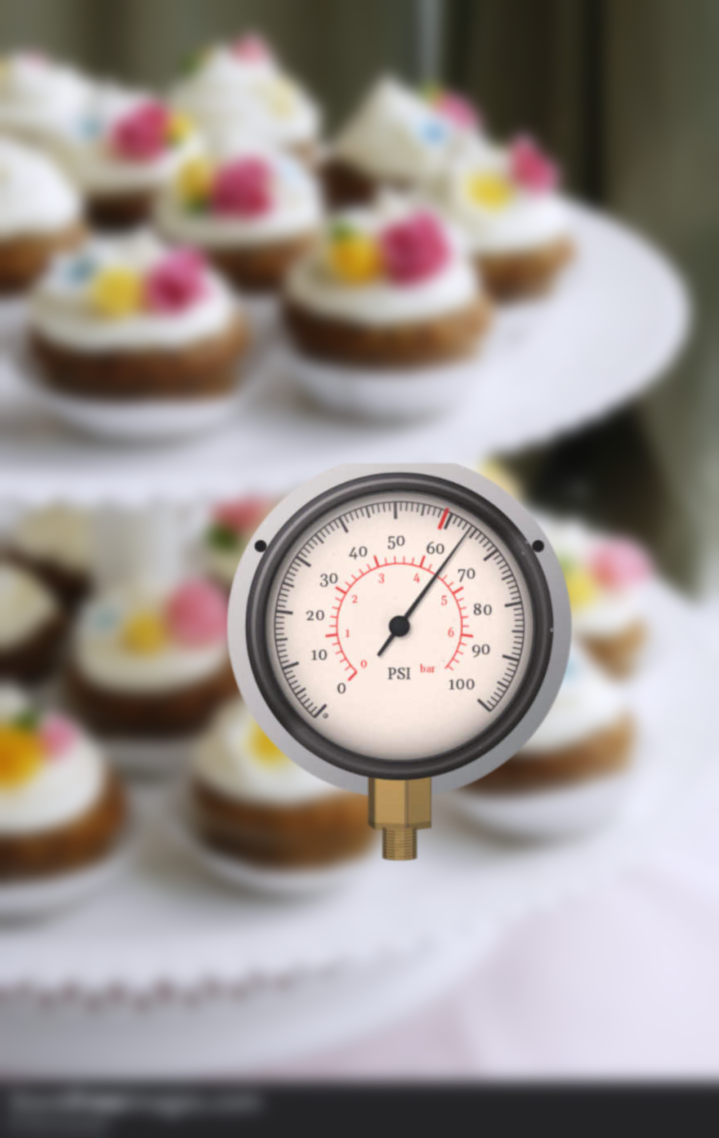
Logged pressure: 64 psi
